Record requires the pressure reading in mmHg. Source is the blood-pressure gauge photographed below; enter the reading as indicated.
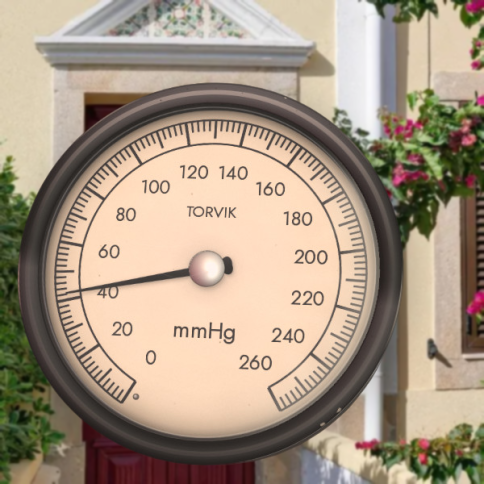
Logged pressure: 42 mmHg
